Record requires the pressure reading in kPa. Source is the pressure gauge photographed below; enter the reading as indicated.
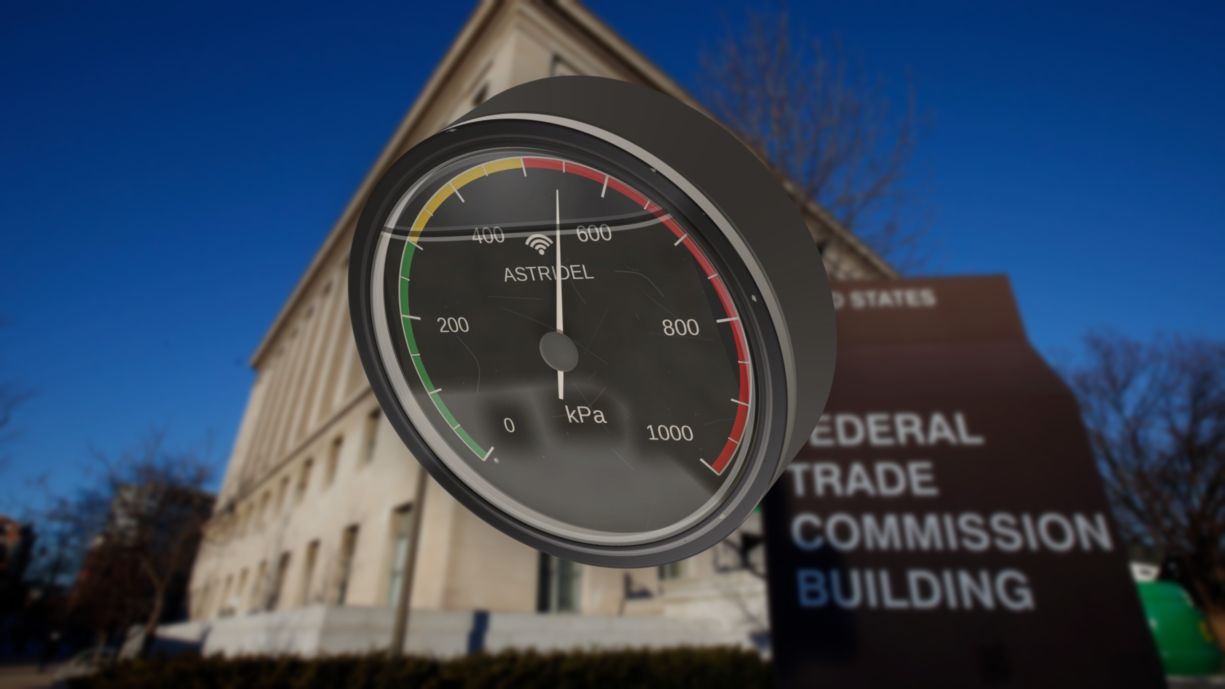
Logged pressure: 550 kPa
